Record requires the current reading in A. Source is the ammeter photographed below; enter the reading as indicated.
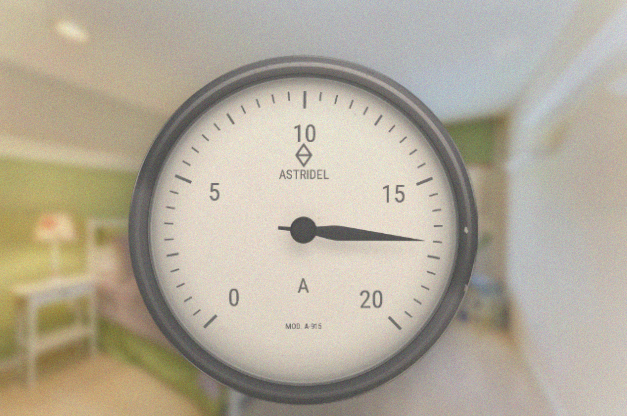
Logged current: 17 A
